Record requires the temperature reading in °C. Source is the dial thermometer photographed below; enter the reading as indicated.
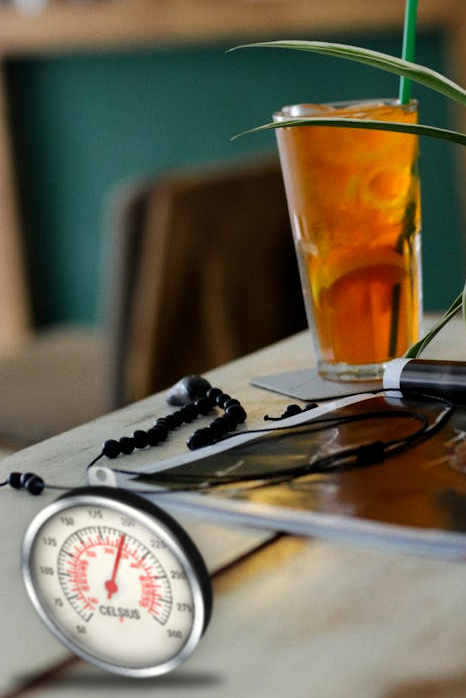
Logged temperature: 200 °C
